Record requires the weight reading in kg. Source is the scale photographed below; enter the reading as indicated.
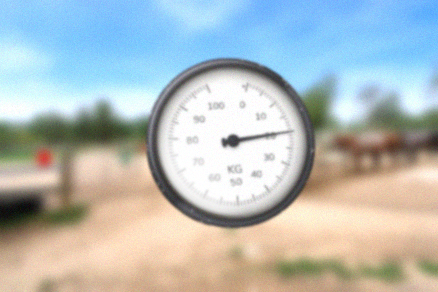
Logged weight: 20 kg
